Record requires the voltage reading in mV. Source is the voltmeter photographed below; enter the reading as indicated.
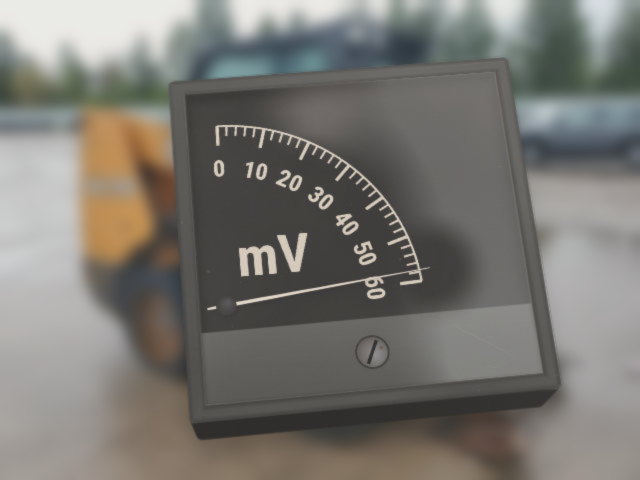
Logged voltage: 58 mV
